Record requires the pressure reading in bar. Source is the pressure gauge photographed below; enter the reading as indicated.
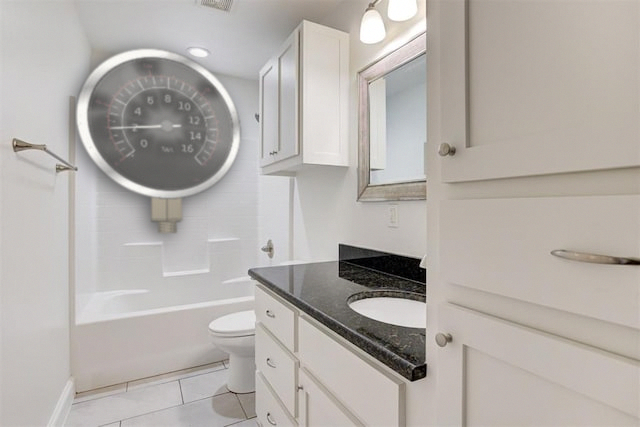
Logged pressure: 2 bar
